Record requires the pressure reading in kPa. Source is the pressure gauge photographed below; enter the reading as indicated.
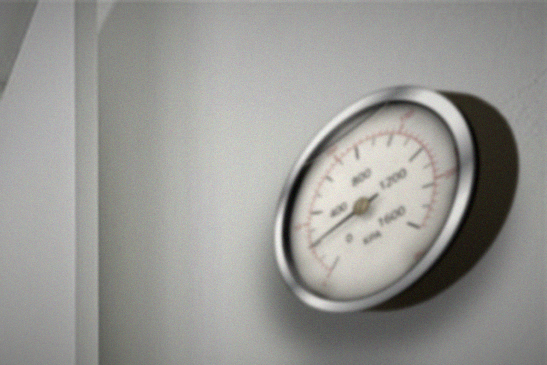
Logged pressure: 200 kPa
